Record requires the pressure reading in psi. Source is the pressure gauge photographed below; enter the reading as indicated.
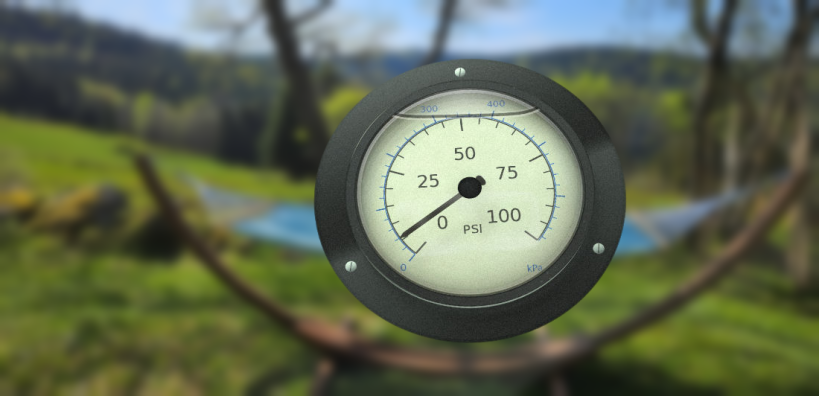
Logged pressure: 5 psi
